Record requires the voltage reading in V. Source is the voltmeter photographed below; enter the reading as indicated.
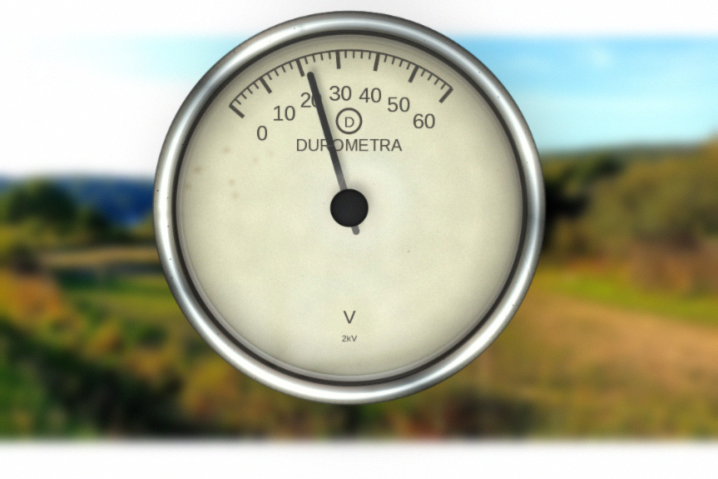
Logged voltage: 22 V
